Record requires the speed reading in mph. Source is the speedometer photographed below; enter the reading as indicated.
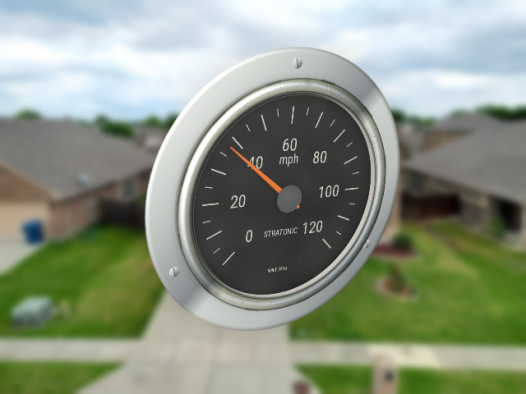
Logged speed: 37.5 mph
